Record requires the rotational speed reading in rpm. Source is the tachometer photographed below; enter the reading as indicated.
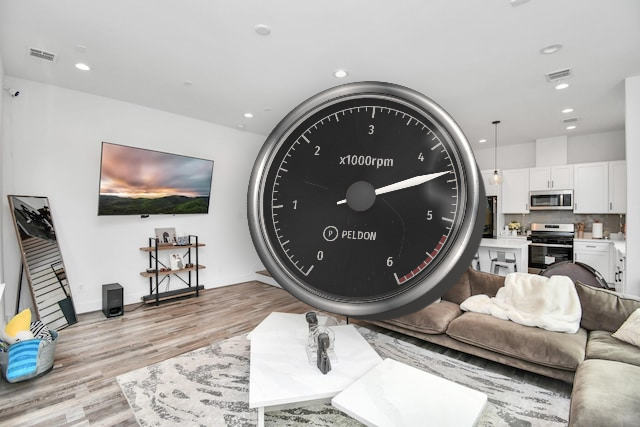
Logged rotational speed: 4400 rpm
